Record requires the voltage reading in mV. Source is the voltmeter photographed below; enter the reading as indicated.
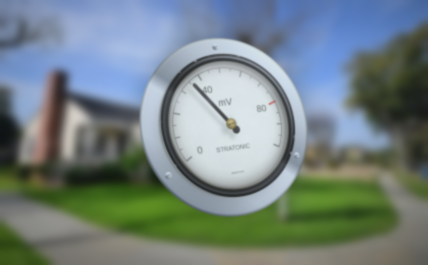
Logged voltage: 35 mV
